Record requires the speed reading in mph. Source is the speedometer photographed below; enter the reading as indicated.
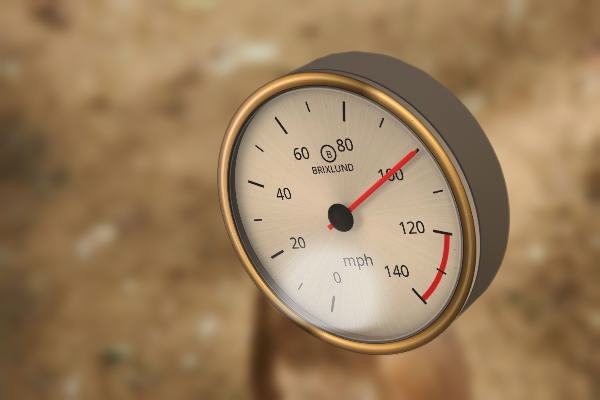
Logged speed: 100 mph
